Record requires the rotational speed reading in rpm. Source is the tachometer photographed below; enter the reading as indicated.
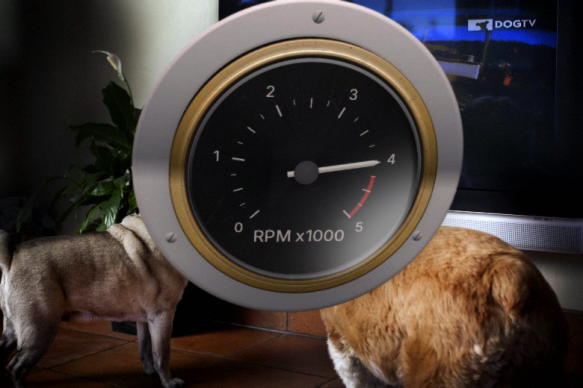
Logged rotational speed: 4000 rpm
